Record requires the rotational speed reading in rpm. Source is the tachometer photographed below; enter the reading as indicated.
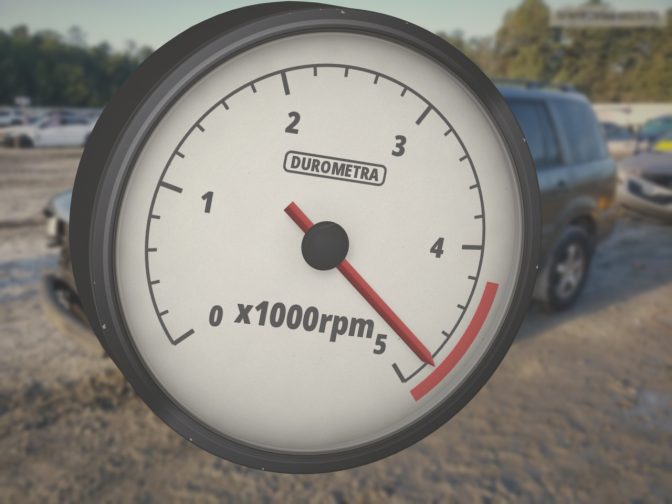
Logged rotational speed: 4800 rpm
